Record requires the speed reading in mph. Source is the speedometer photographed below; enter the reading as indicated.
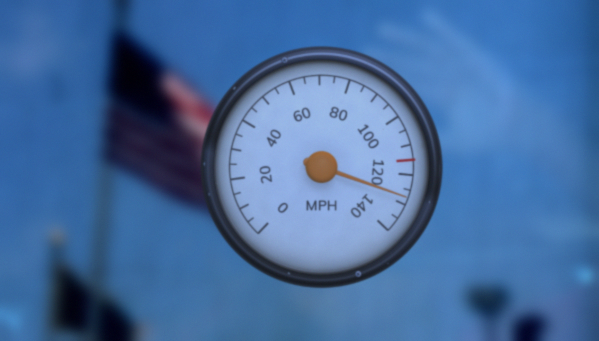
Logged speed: 127.5 mph
